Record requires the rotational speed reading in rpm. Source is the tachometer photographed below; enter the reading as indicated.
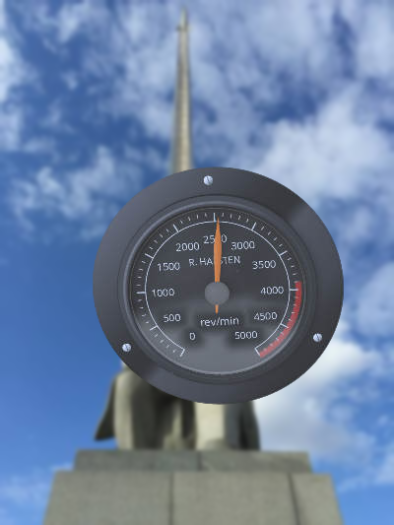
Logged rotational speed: 2550 rpm
